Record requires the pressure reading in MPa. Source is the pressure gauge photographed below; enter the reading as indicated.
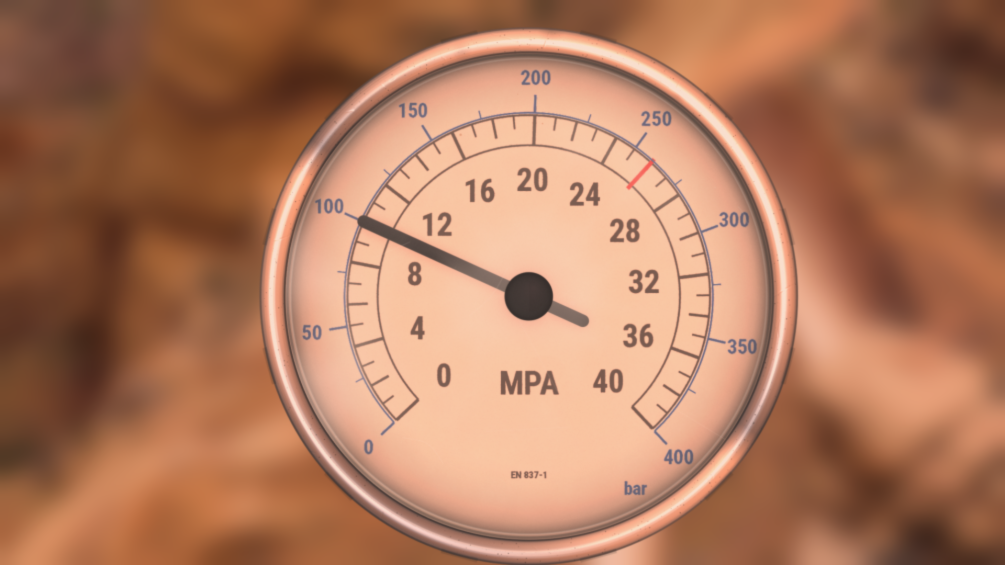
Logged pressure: 10 MPa
